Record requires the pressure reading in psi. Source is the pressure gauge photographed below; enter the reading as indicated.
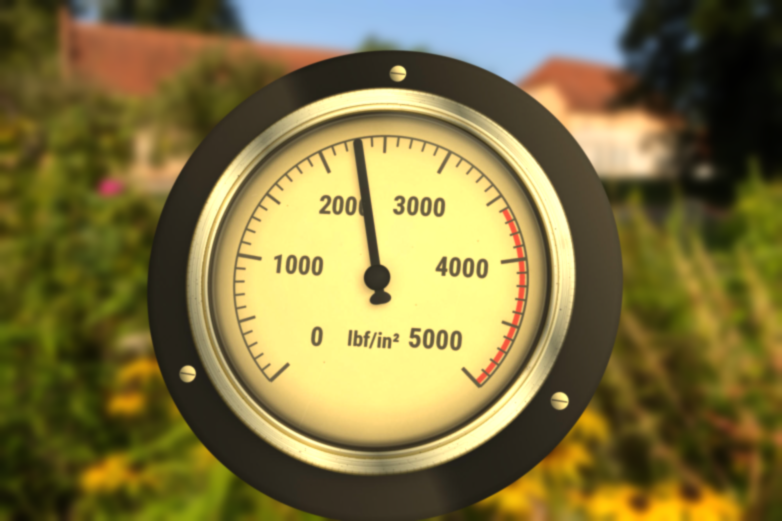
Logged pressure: 2300 psi
